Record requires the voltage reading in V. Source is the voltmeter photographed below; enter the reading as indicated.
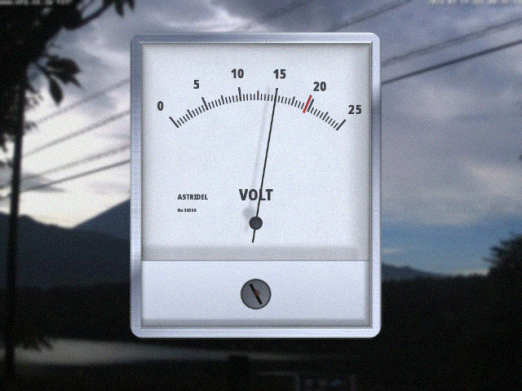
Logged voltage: 15 V
